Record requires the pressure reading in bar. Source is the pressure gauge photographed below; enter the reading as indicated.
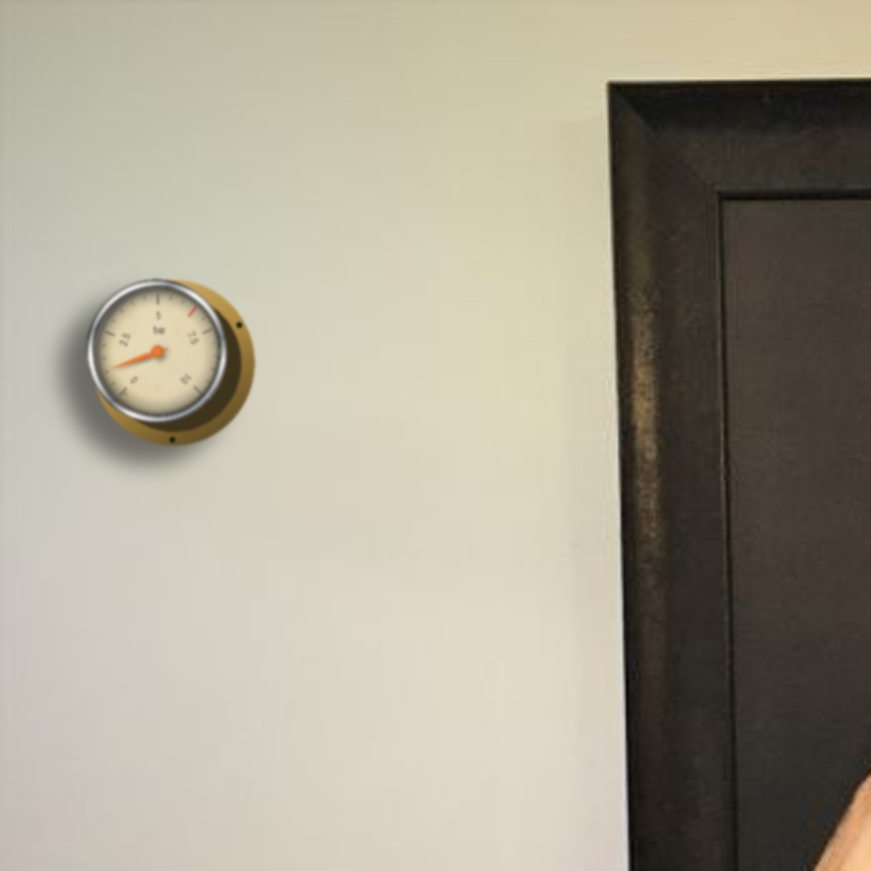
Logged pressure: 1 bar
